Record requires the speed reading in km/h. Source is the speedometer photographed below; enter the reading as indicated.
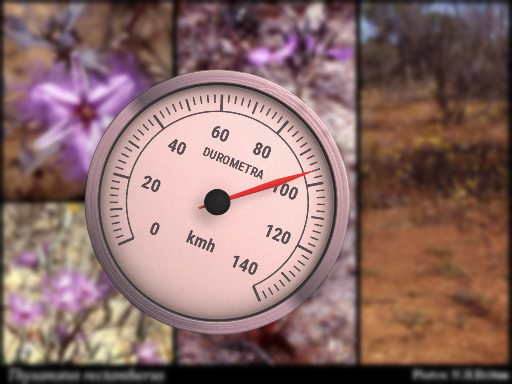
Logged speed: 96 km/h
